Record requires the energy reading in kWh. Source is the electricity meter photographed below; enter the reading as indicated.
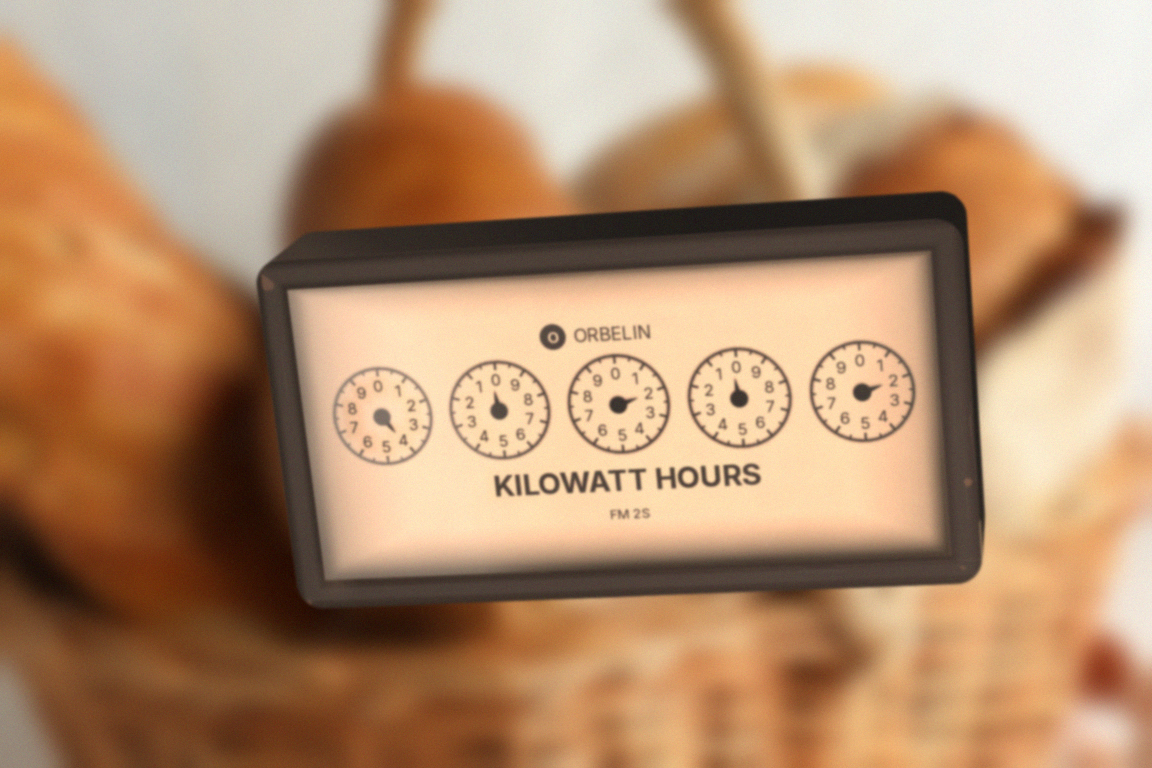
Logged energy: 40202 kWh
